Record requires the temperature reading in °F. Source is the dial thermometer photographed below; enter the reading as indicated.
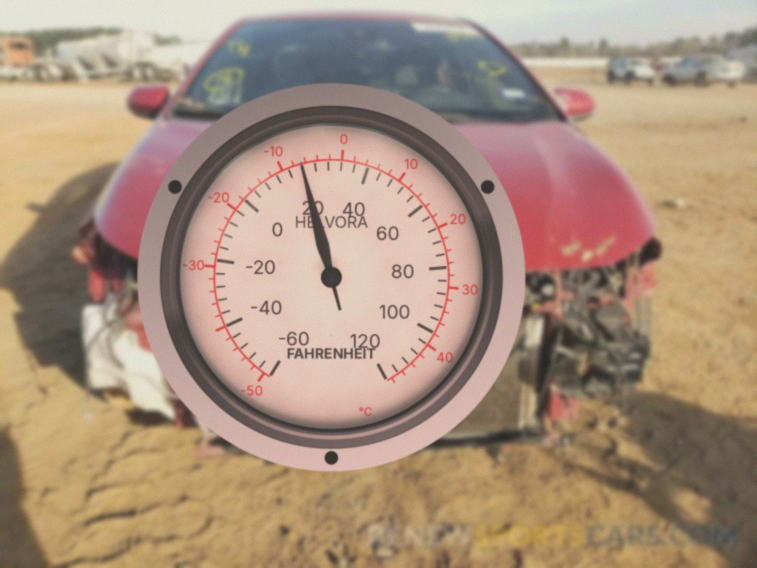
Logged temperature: 20 °F
